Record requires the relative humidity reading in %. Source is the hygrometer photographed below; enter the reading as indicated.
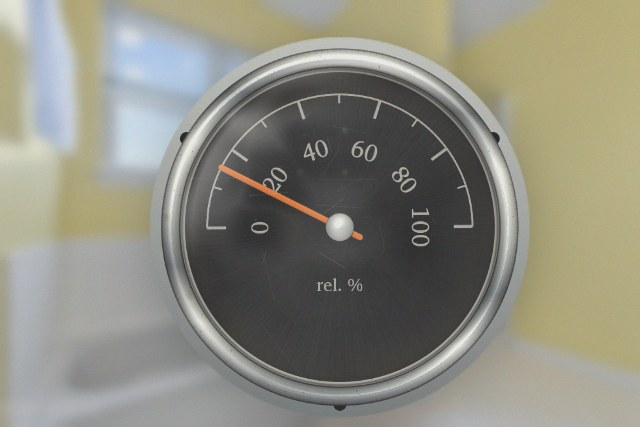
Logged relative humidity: 15 %
